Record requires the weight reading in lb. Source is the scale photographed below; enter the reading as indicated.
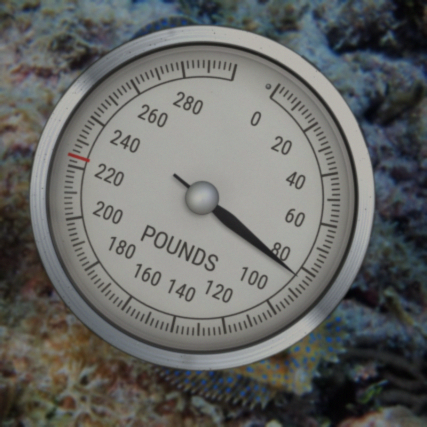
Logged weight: 84 lb
